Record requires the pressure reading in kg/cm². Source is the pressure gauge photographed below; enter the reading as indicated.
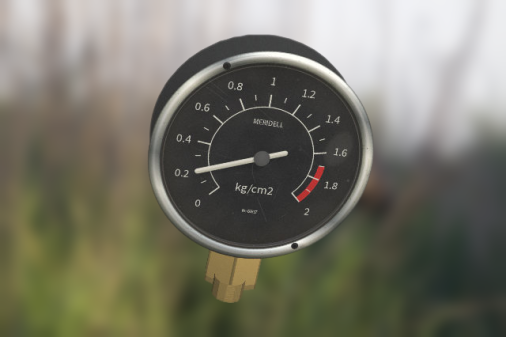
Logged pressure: 0.2 kg/cm²
